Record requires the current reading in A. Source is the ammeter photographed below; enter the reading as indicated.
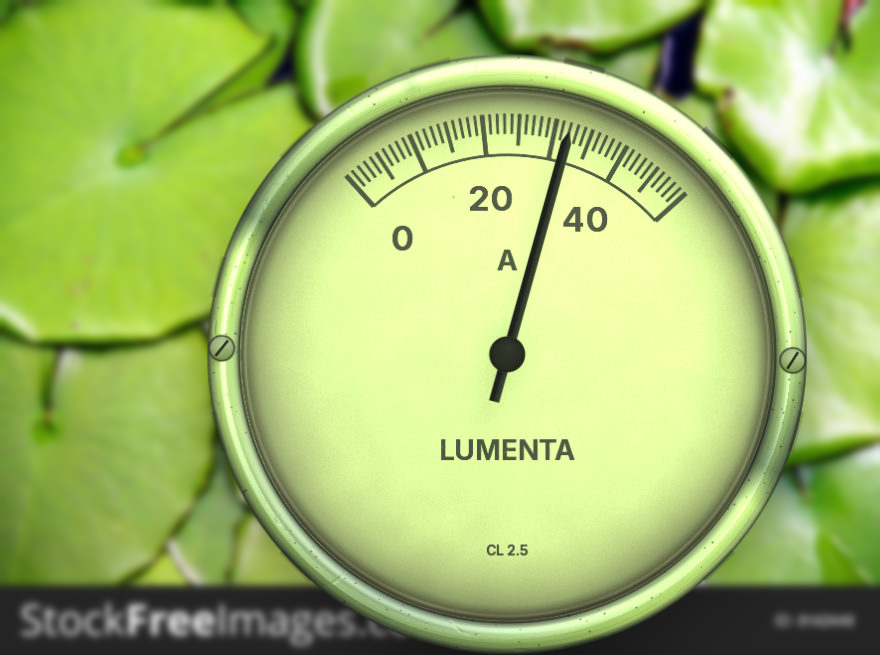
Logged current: 32 A
